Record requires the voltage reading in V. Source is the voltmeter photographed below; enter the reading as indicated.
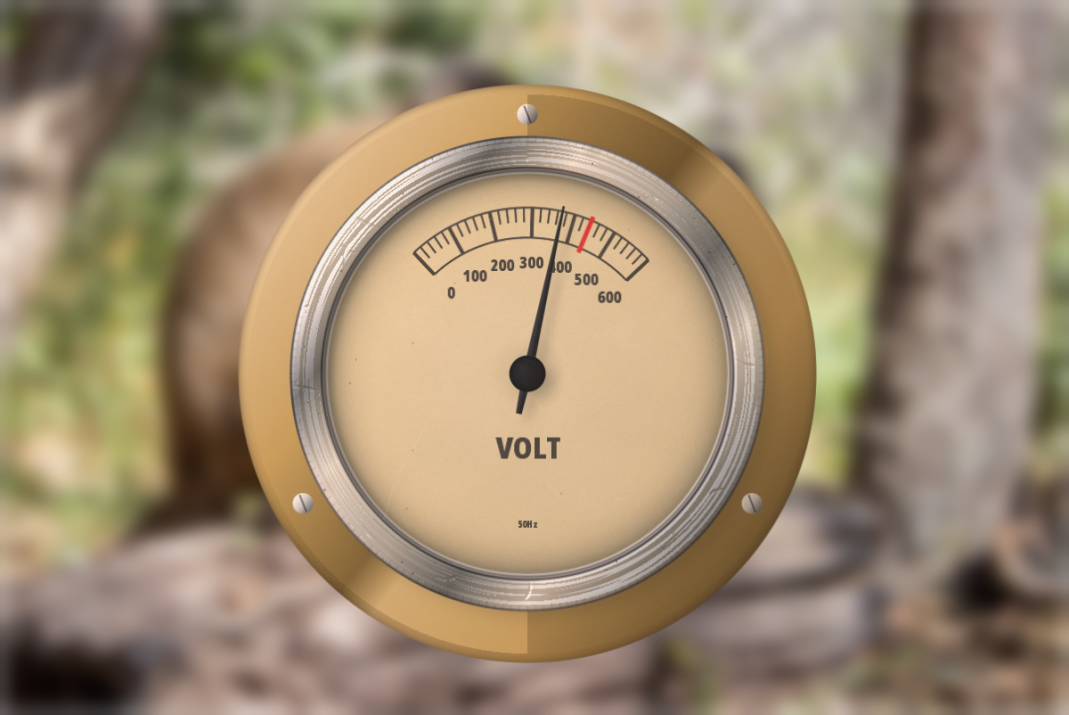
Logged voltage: 370 V
